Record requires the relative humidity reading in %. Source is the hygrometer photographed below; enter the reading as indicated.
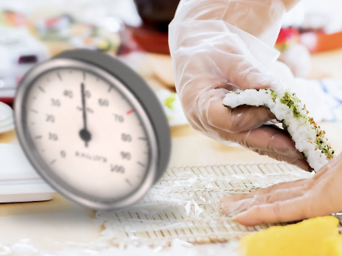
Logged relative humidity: 50 %
